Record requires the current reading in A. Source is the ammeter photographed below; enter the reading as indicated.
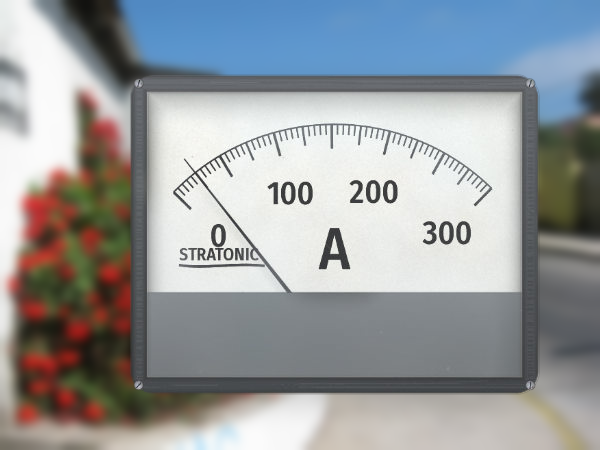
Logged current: 25 A
